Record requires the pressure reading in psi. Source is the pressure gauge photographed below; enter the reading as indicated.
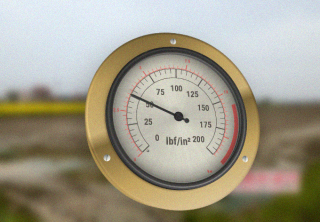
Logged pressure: 50 psi
